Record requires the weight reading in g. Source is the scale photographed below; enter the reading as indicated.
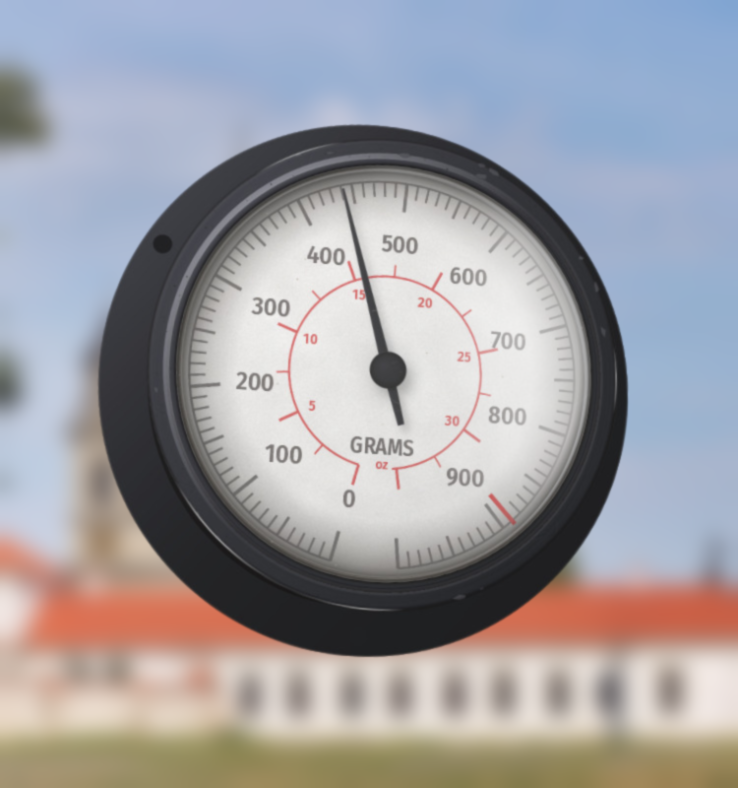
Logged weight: 440 g
